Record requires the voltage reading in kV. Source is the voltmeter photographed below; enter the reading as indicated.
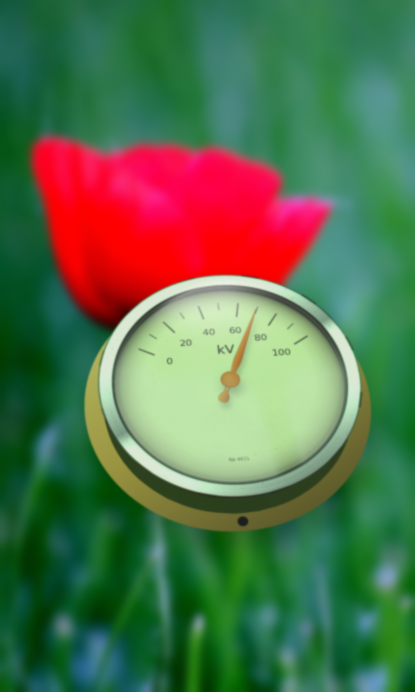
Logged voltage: 70 kV
